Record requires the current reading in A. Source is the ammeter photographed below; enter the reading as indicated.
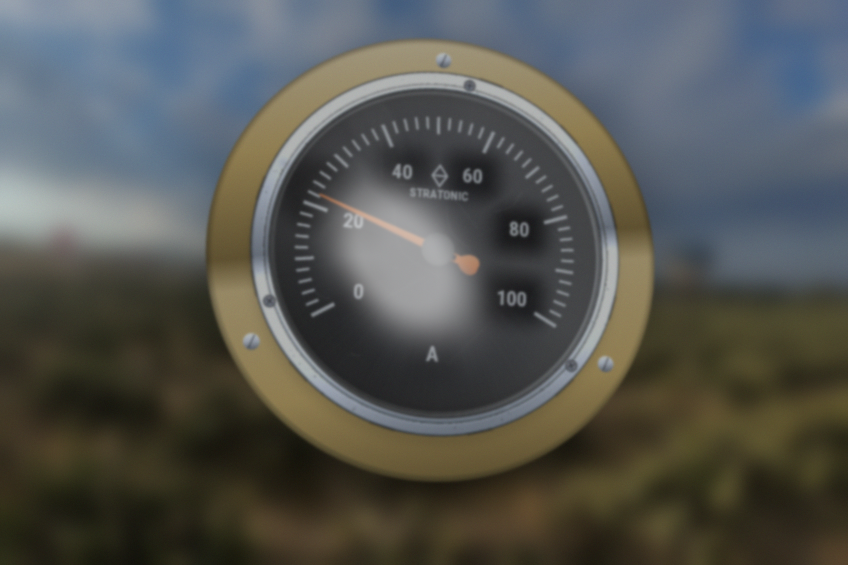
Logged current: 22 A
